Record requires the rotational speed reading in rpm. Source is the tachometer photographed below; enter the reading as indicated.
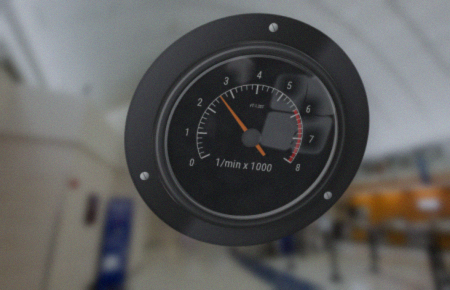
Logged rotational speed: 2600 rpm
